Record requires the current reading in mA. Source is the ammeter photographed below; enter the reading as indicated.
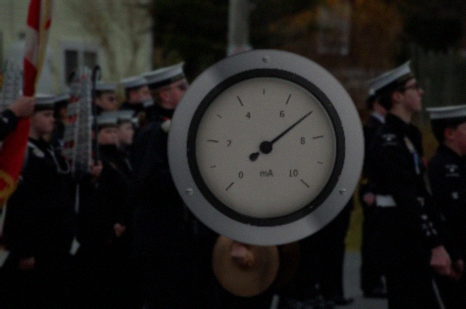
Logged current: 7 mA
